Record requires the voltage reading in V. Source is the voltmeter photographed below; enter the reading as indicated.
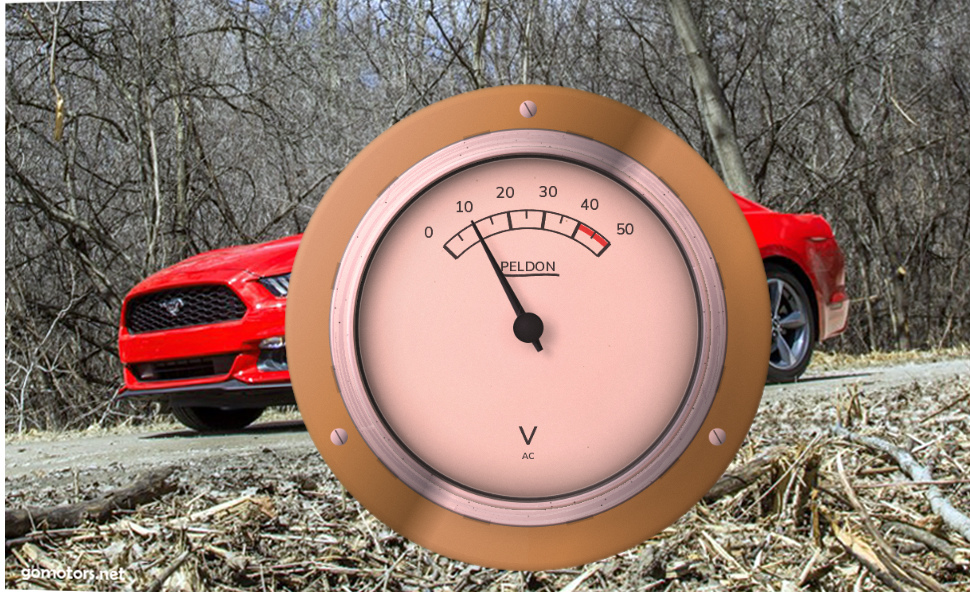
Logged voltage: 10 V
